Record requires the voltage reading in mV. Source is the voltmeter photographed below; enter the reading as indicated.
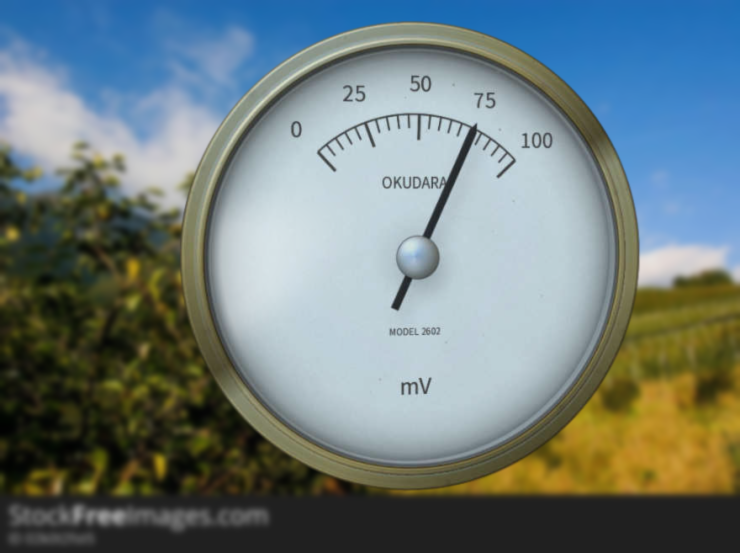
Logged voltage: 75 mV
